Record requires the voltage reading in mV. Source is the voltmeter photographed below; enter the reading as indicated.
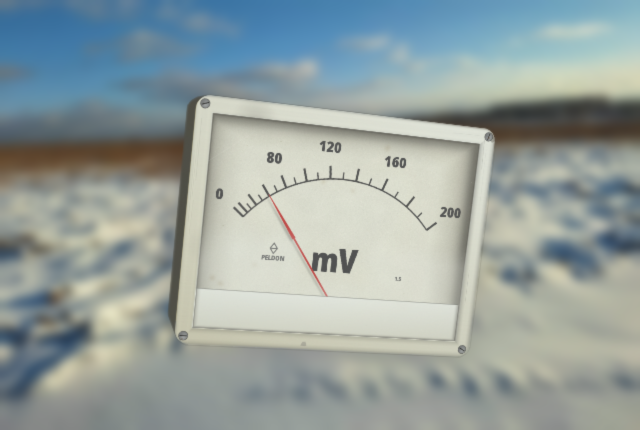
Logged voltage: 60 mV
